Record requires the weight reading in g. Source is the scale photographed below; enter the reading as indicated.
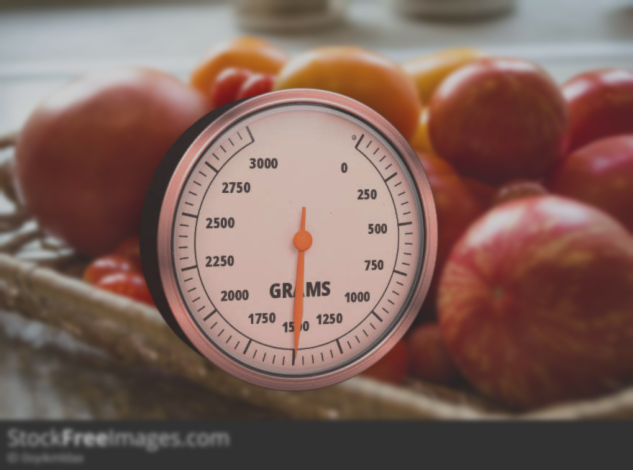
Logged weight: 1500 g
